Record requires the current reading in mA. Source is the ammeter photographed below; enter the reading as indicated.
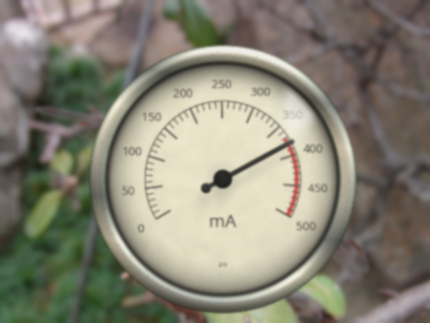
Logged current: 380 mA
